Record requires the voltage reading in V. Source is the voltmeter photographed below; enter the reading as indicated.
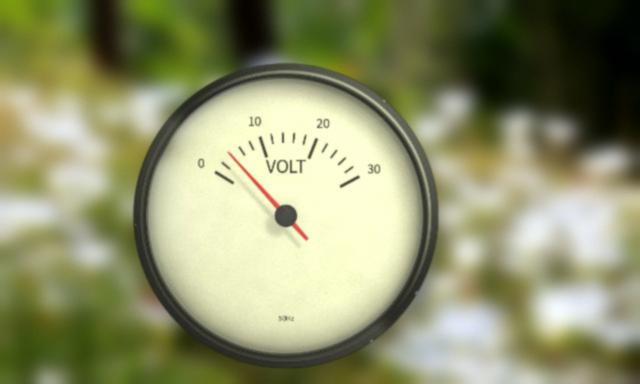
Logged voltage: 4 V
